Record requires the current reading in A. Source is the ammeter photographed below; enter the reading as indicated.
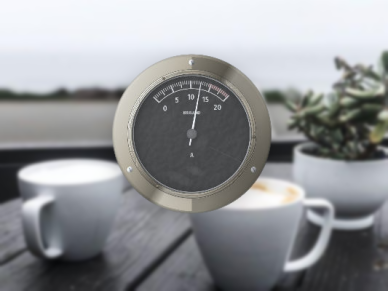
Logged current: 12.5 A
